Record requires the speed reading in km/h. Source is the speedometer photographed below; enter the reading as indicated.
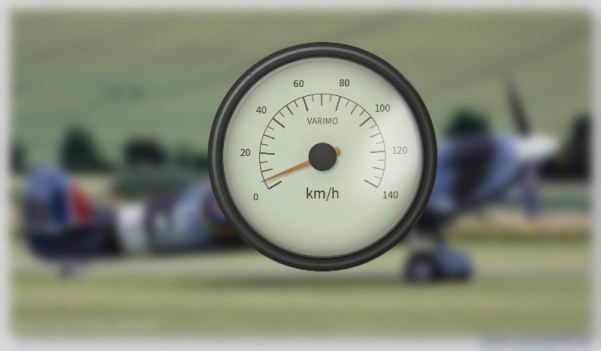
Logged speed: 5 km/h
